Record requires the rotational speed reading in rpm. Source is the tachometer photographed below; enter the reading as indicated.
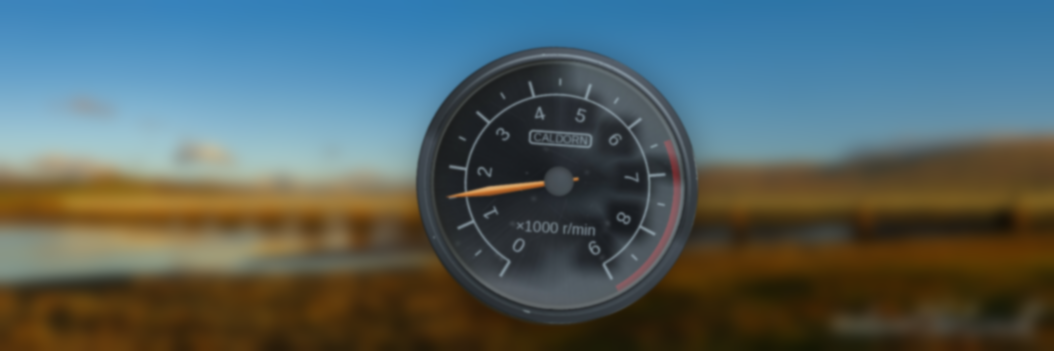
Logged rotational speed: 1500 rpm
